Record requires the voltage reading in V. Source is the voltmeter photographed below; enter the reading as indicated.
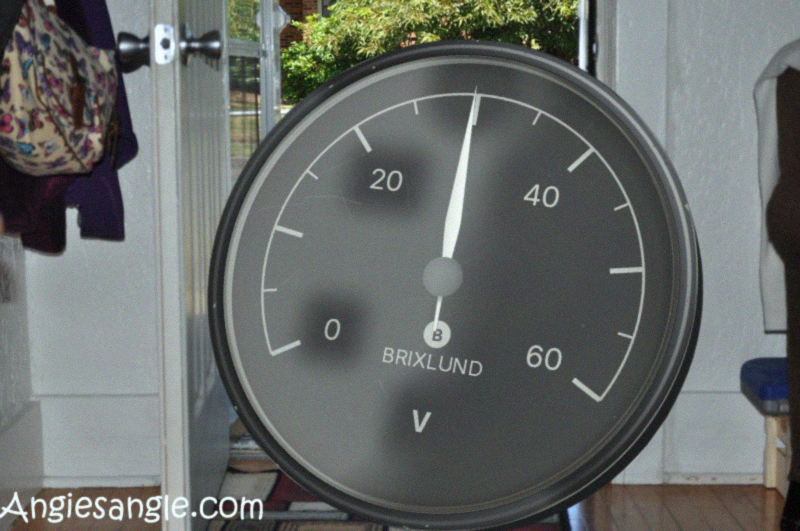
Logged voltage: 30 V
